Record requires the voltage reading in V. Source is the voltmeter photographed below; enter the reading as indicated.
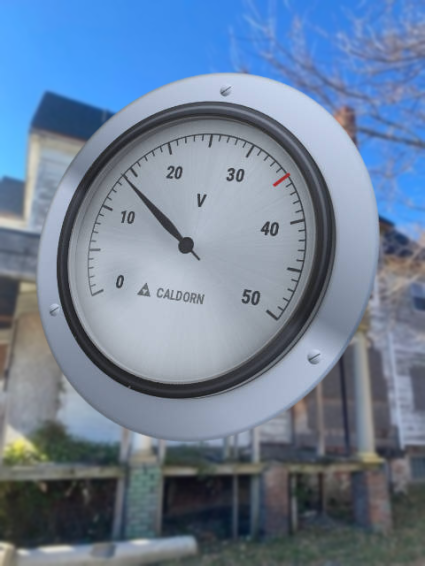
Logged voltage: 14 V
